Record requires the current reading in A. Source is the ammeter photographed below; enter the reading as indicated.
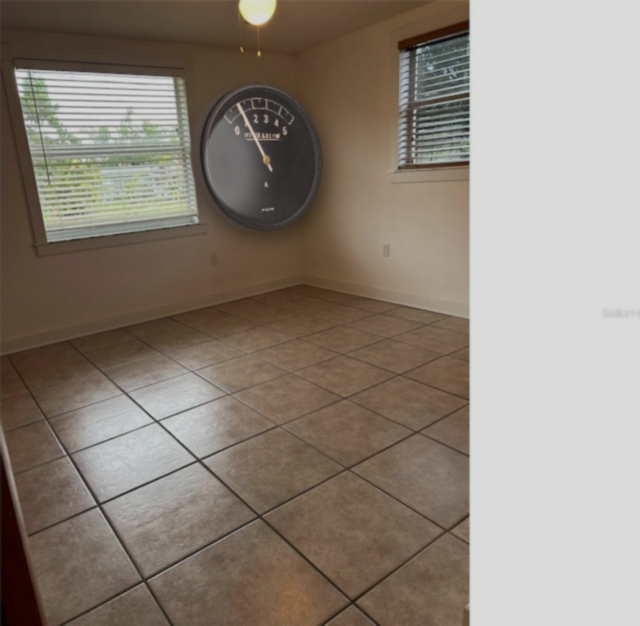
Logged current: 1 A
